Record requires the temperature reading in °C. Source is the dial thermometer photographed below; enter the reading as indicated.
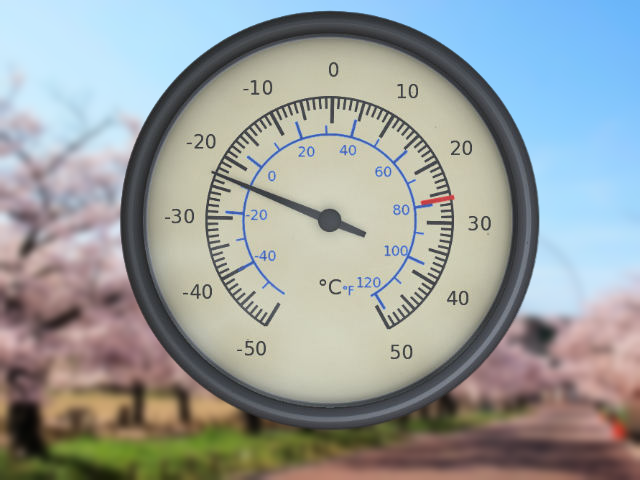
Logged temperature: -23 °C
